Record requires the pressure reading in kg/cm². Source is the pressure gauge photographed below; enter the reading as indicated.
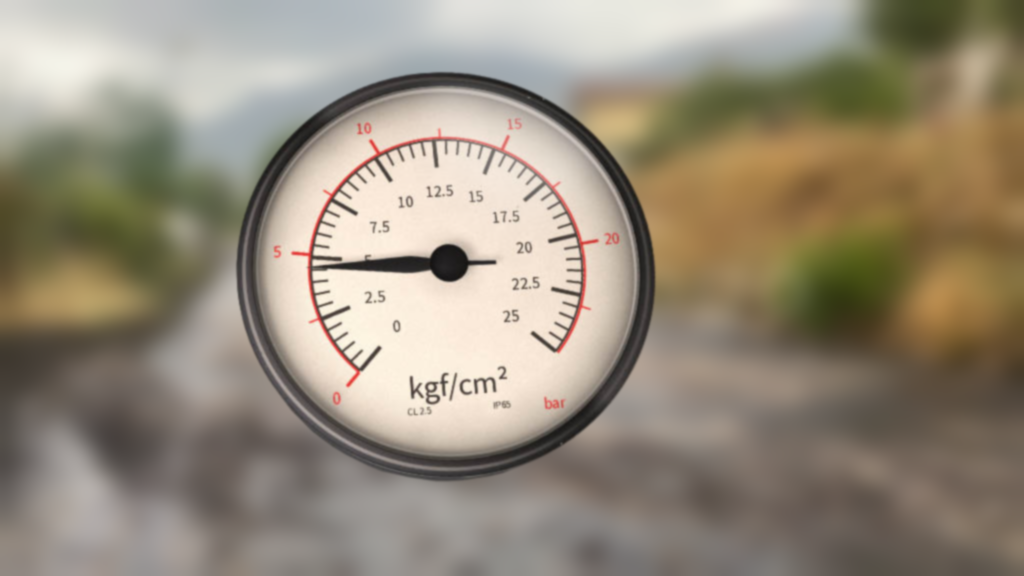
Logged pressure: 4.5 kg/cm²
